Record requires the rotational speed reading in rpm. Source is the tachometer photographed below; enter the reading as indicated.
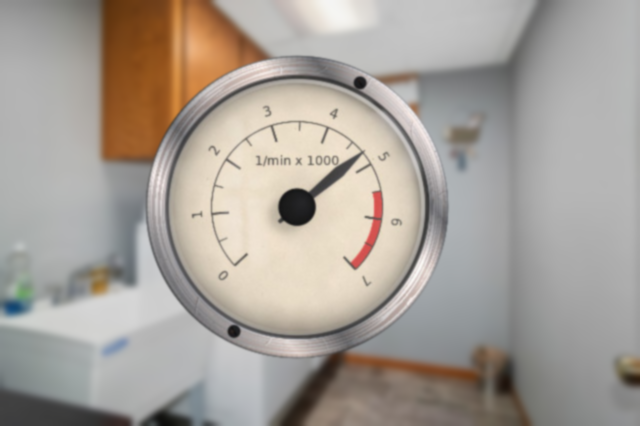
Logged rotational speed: 4750 rpm
